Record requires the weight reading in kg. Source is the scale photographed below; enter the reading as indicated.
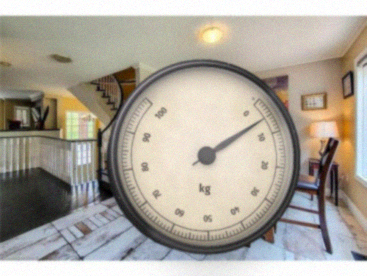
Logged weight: 5 kg
